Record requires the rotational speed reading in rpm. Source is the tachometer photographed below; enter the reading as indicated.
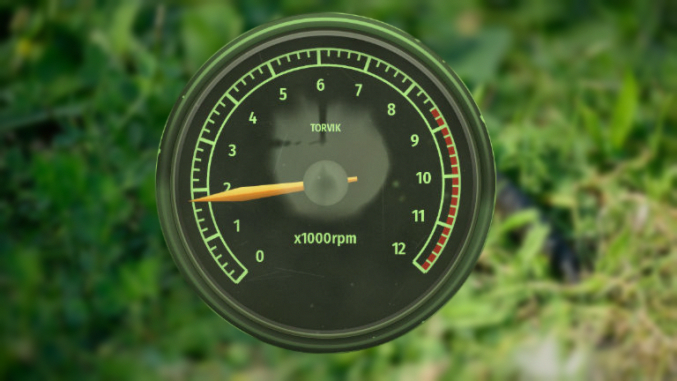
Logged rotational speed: 1800 rpm
